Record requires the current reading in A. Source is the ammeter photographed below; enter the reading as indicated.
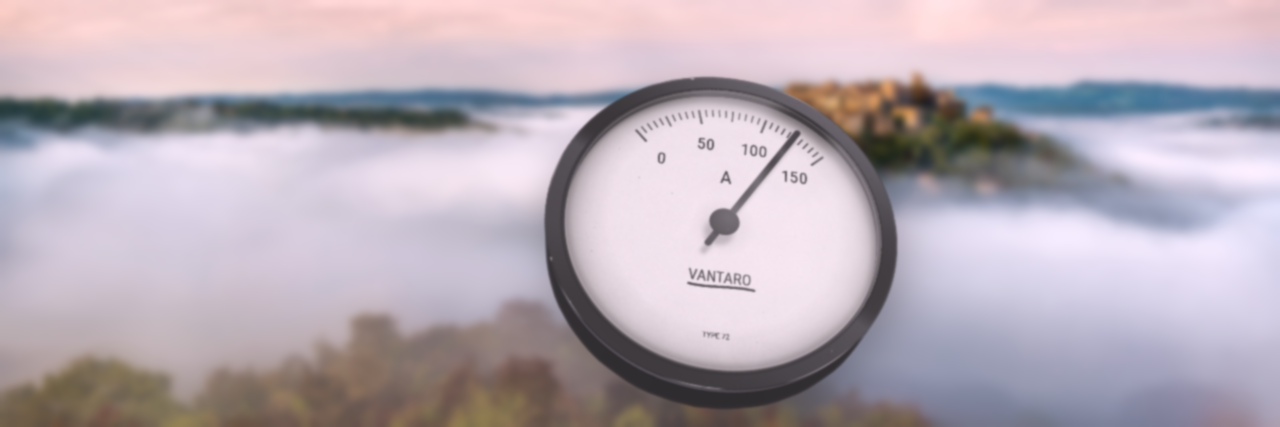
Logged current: 125 A
